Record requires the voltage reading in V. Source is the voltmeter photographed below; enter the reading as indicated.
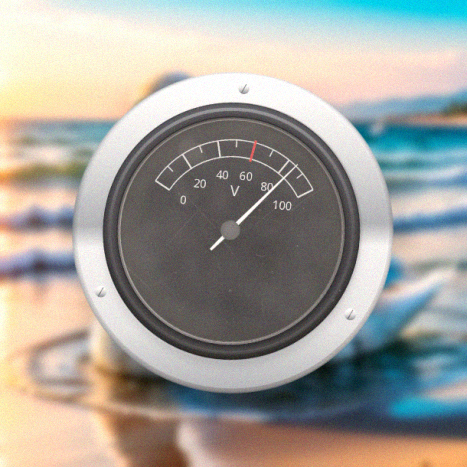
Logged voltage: 85 V
